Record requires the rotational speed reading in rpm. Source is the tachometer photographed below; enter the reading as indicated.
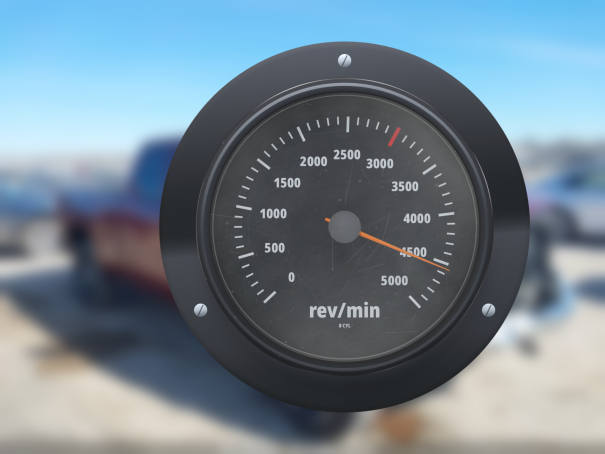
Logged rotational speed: 4550 rpm
